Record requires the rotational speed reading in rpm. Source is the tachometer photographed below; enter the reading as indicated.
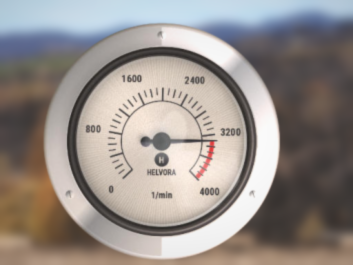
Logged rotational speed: 3300 rpm
